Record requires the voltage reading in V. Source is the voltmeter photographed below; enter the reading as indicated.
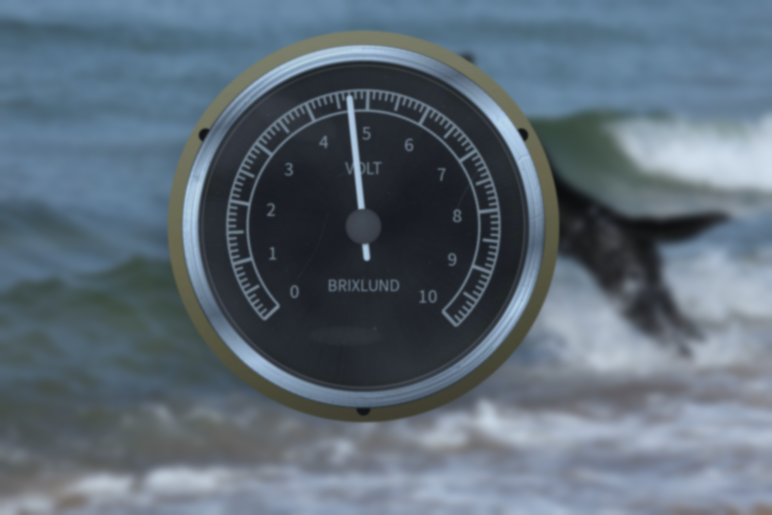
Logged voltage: 4.7 V
